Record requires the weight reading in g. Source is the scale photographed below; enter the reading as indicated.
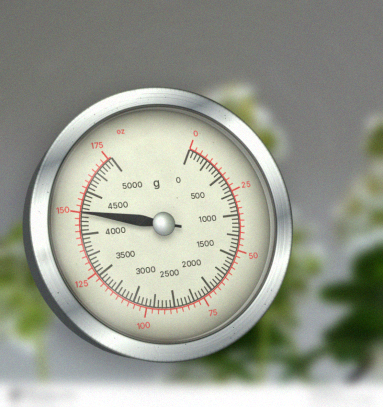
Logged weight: 4250 g
